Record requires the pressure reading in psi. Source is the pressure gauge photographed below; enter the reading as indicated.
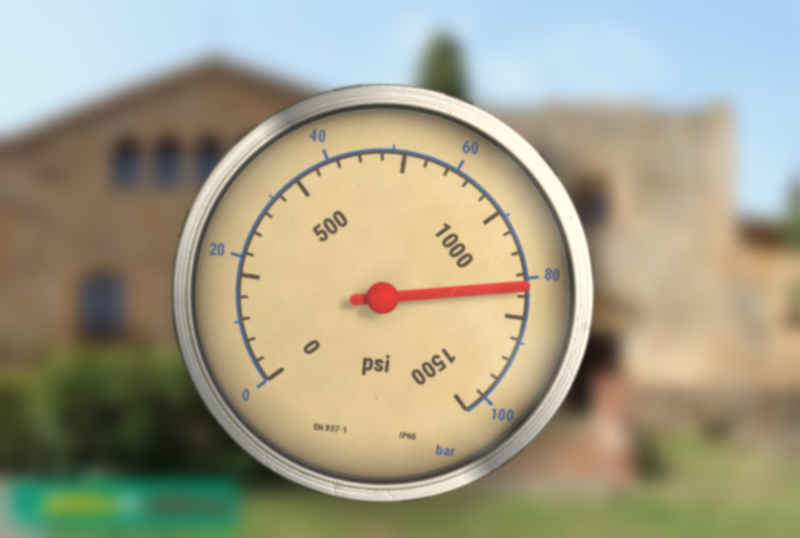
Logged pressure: 1175 psi
